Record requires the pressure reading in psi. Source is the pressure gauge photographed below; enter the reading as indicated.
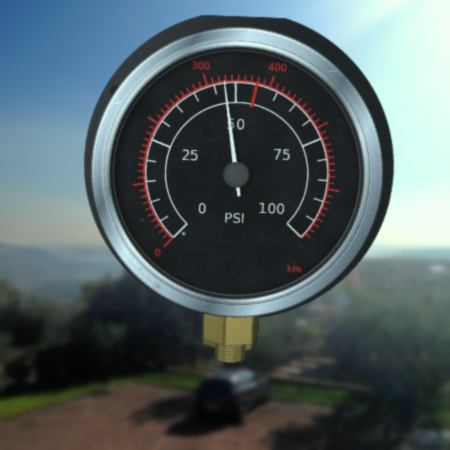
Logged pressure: 47.5 psi
